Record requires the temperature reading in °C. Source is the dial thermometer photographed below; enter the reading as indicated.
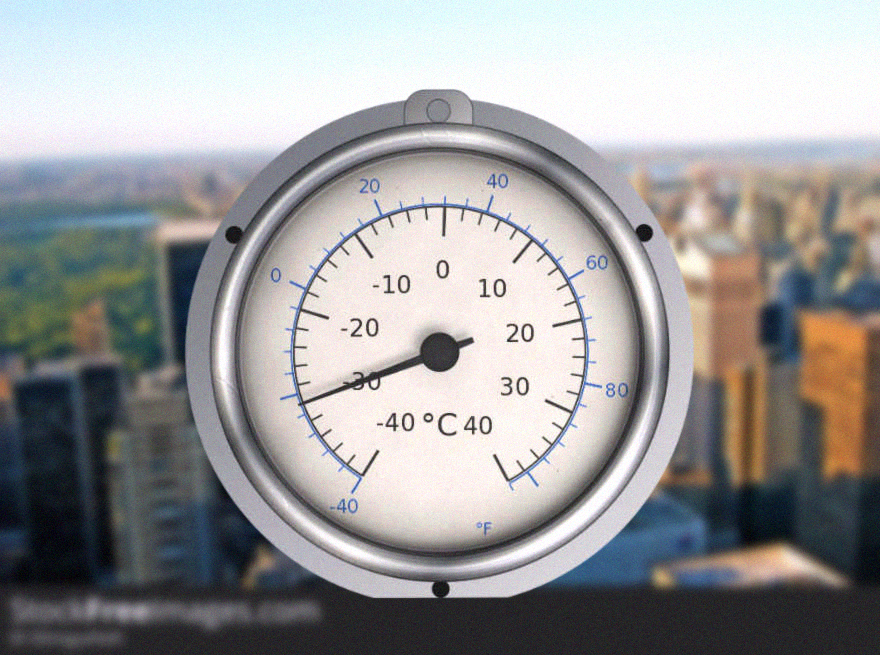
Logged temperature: -30 °C
